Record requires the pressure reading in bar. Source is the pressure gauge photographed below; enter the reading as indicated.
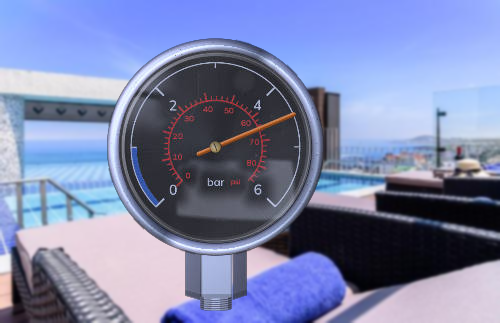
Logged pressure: 4.5 bar
